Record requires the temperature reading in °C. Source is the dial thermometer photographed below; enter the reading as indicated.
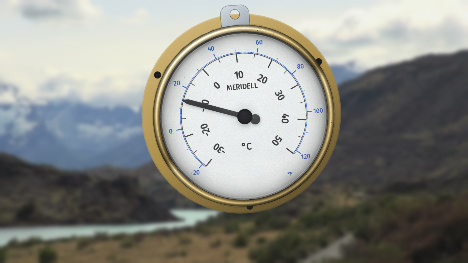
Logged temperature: -10 °C
